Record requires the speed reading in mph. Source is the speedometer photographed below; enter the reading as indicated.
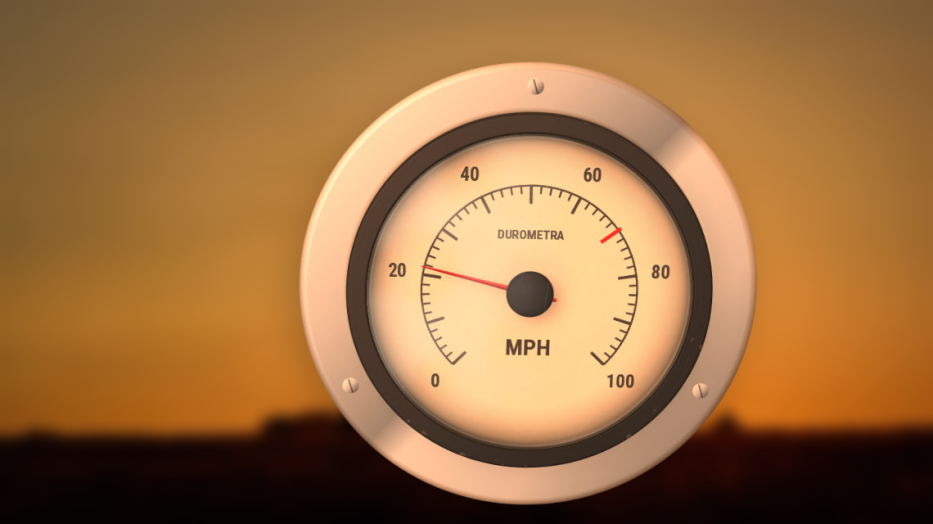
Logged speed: 22 mph
